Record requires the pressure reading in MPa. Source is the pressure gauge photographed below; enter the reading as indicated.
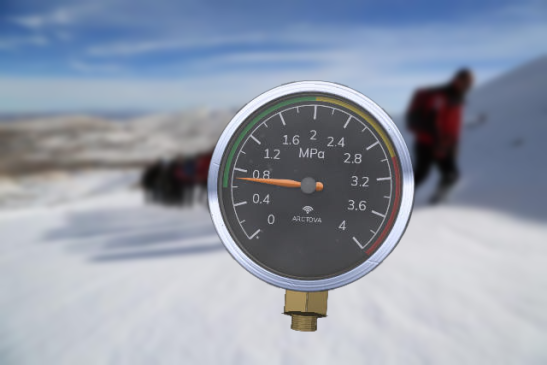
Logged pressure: 0.7 MPa
